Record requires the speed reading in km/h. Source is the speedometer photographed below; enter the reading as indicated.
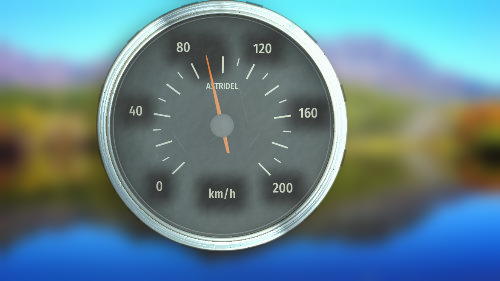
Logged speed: 90 km/h
